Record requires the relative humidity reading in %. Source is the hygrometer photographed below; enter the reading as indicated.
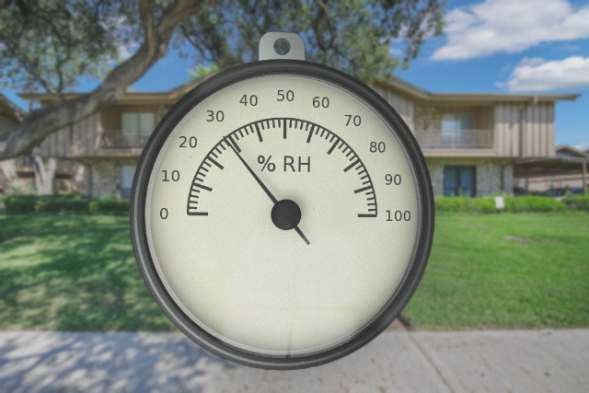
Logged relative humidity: 28 %
